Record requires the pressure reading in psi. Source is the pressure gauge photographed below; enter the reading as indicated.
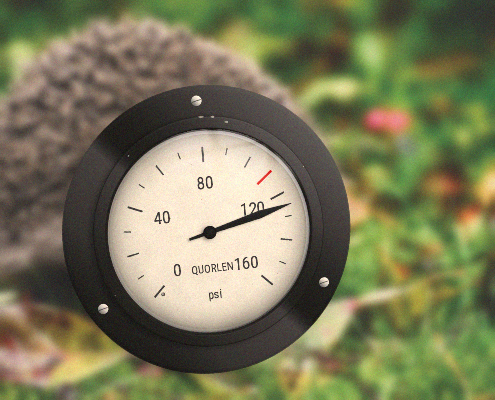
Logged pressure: 125 psi
